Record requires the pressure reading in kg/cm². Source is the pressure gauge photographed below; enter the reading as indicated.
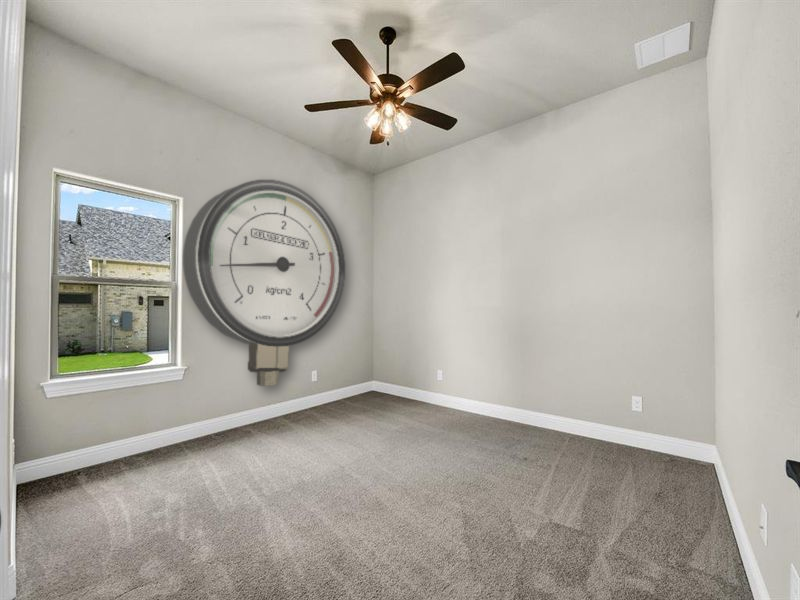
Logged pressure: 0.5 kg/cm²
